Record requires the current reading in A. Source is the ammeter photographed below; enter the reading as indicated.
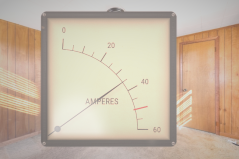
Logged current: 35 A
